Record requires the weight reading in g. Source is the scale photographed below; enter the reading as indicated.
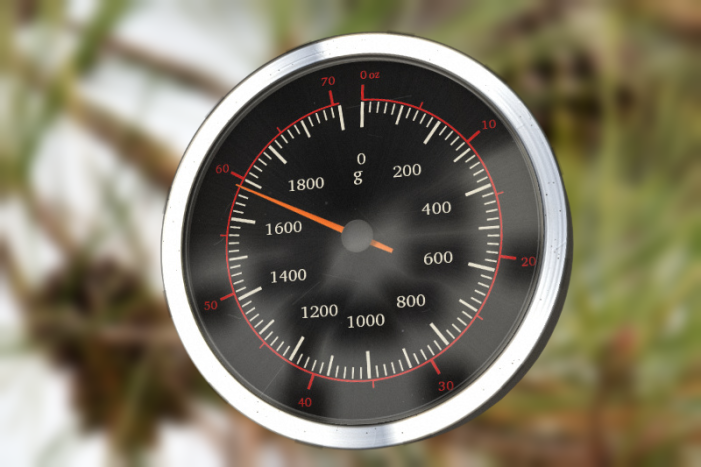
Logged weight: 1680 g
